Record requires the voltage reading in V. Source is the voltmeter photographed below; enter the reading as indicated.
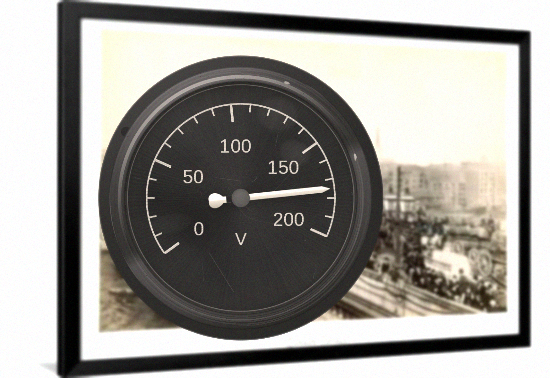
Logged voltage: 175 V
